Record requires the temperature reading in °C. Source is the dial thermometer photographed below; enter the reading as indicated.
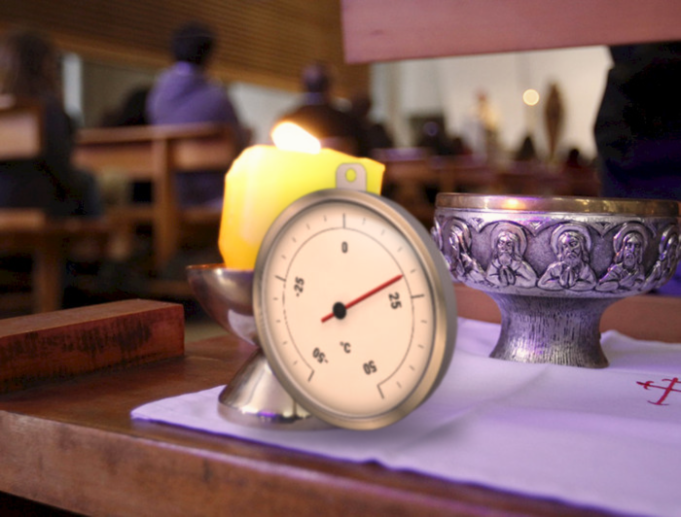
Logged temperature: 20 °C
